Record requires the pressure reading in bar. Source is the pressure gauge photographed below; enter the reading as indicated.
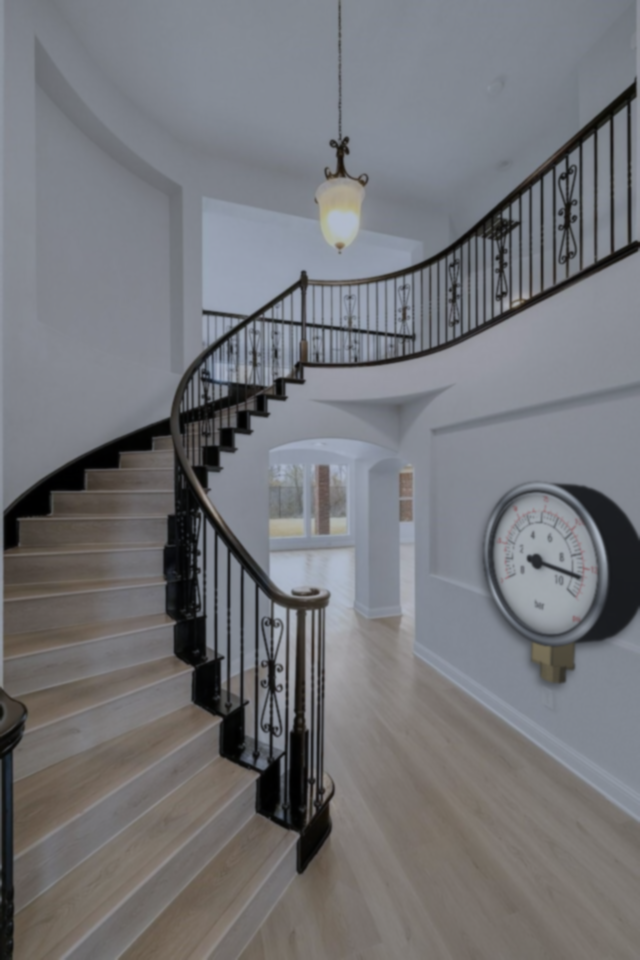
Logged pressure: 9 bar
